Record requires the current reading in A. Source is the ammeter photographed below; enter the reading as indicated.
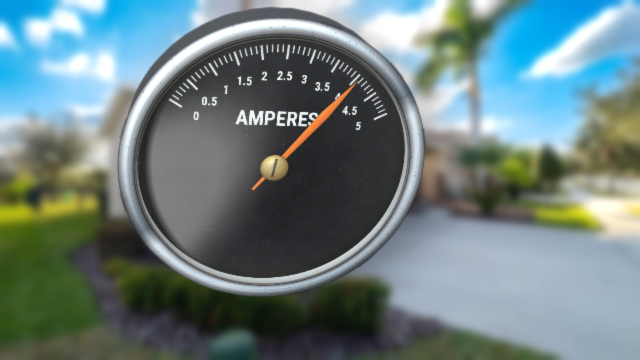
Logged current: 4 A
